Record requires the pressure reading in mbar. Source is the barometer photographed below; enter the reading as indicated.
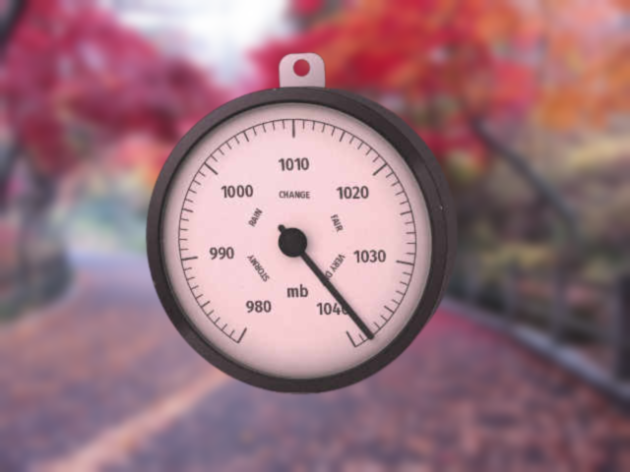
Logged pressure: 1038 mbar
